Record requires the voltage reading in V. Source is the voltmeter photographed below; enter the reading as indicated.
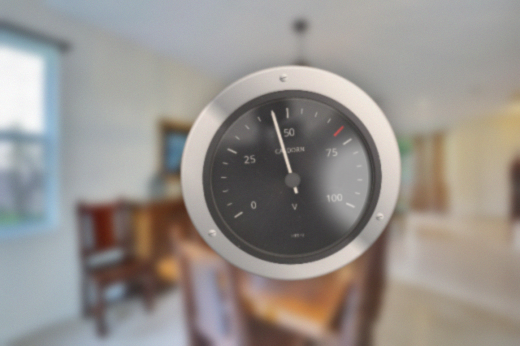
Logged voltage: 45 V
